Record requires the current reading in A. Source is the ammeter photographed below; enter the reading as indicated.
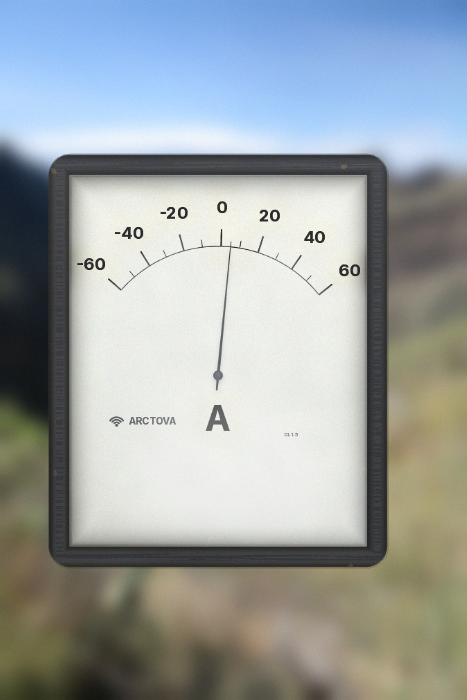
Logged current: 5 A
